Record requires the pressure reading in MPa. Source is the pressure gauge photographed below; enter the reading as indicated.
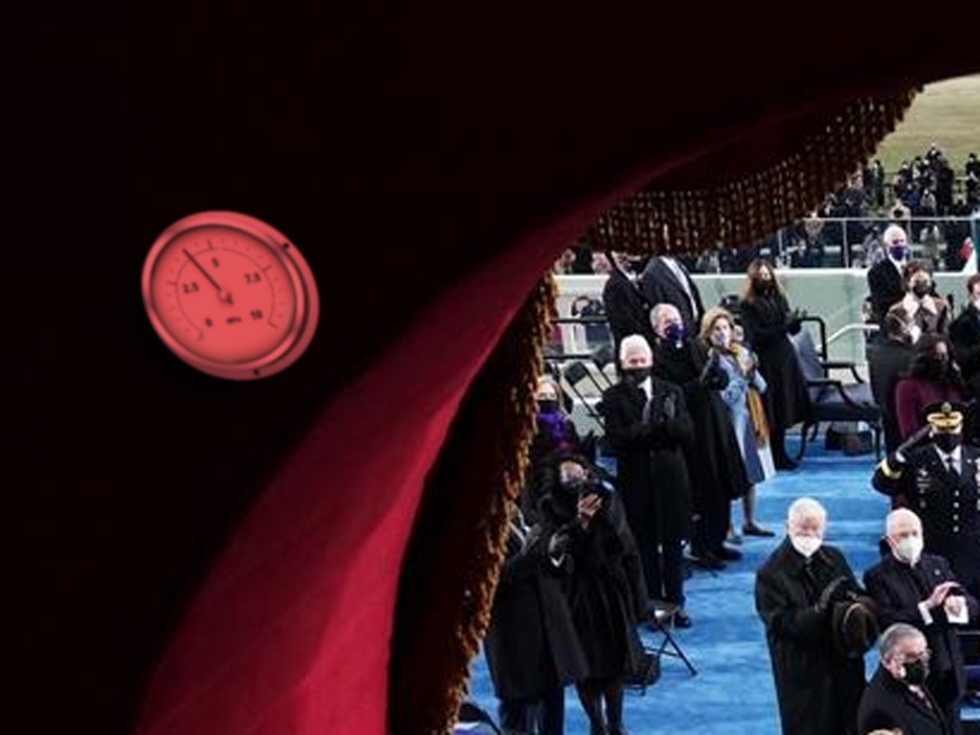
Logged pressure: 4 MPa
